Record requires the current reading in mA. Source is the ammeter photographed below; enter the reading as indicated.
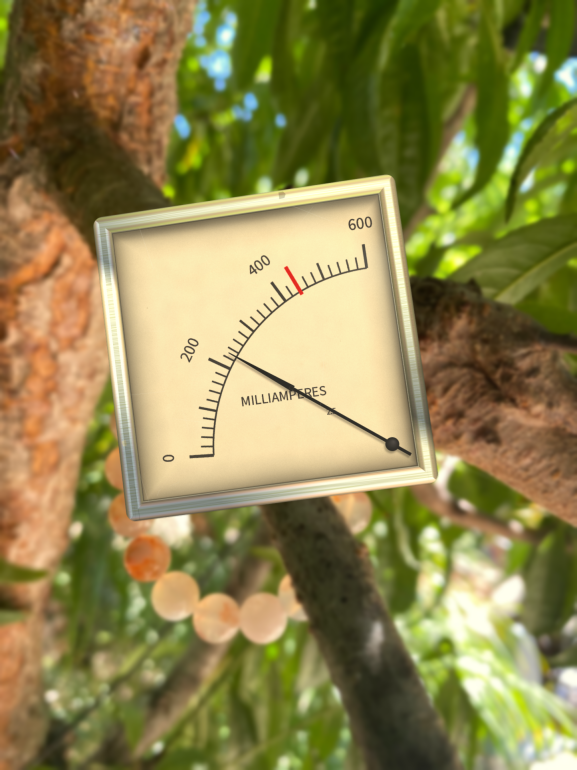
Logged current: 230 mA
